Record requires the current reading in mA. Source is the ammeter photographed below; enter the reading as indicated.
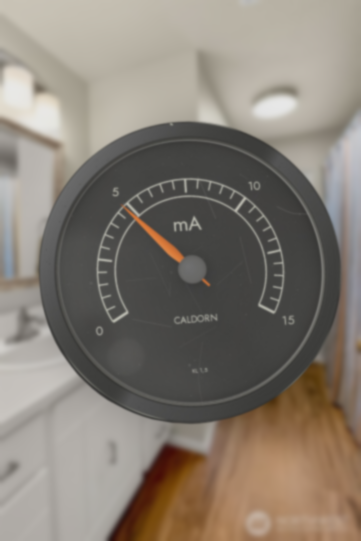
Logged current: 4.75 mA
